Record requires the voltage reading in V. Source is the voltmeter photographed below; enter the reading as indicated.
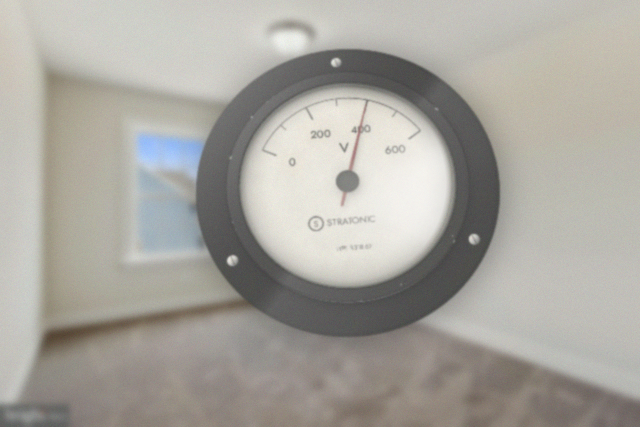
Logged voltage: 400 V
